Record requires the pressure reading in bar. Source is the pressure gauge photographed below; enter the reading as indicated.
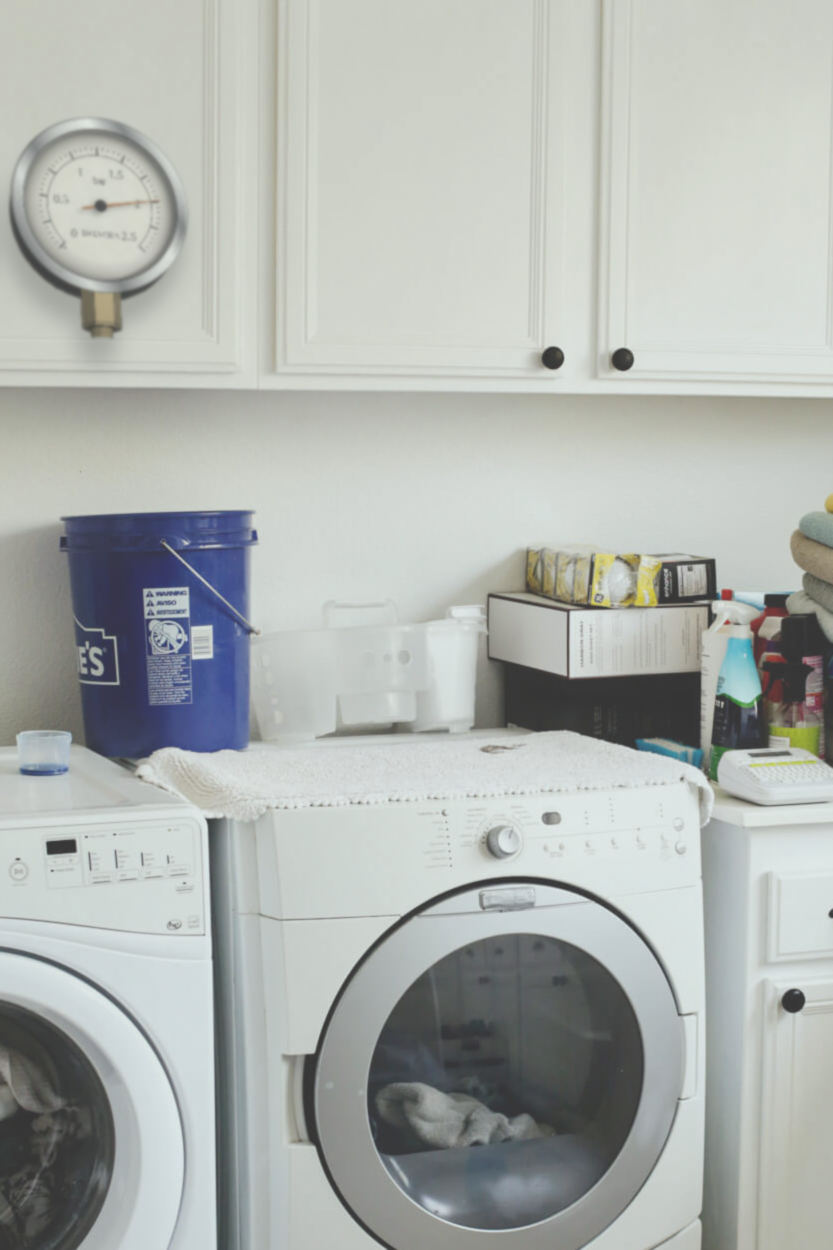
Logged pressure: 2 bar
